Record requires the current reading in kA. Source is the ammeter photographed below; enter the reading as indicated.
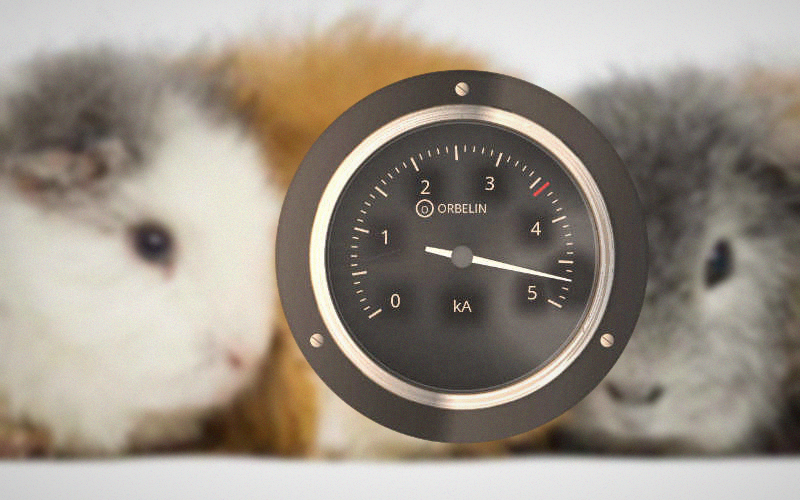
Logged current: 4.7 kA
